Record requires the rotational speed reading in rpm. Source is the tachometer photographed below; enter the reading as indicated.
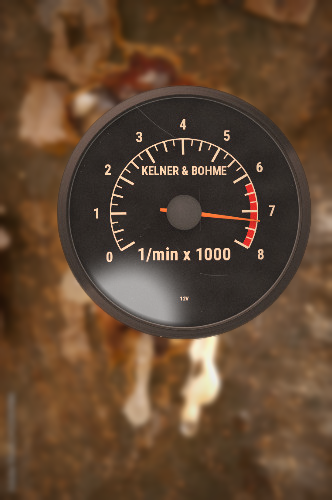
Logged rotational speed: 7250 rpm
